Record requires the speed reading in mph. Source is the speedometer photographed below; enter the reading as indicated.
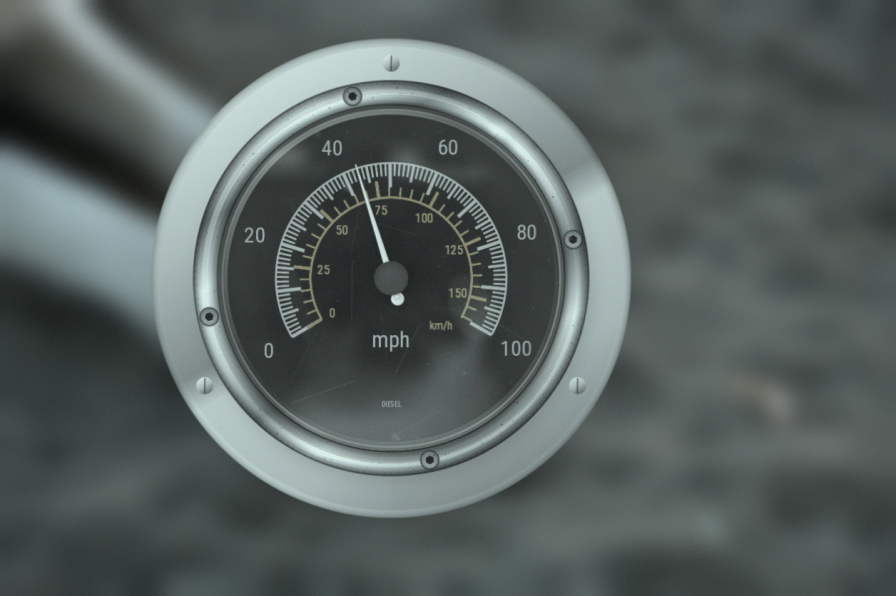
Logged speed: 43 mph
